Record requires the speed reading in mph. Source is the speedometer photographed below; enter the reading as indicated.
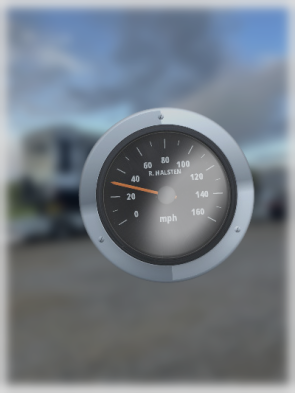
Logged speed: 30 mph
